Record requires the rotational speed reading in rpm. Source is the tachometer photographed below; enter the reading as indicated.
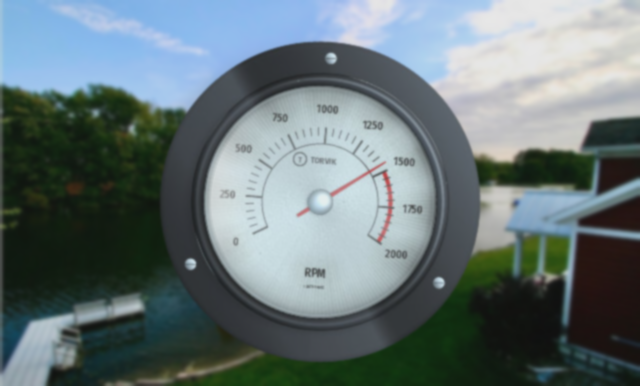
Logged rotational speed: 1450 rpm
